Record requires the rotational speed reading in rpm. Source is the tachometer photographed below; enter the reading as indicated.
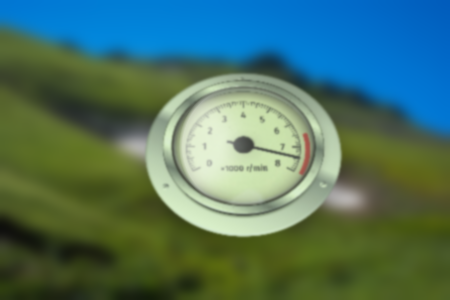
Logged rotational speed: 7500 rpm
